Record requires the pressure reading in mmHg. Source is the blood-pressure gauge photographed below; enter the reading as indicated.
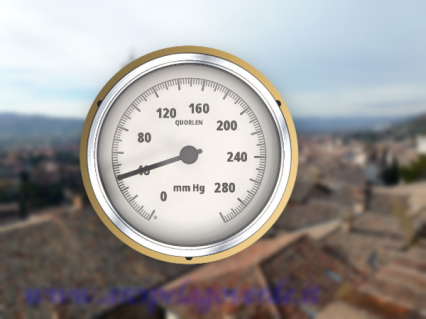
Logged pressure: 40 mmHg
